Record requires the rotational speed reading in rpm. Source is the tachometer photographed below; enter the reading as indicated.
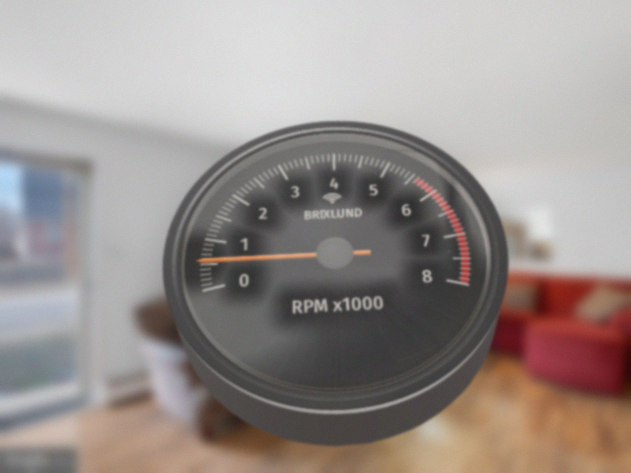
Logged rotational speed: 500 rpm
